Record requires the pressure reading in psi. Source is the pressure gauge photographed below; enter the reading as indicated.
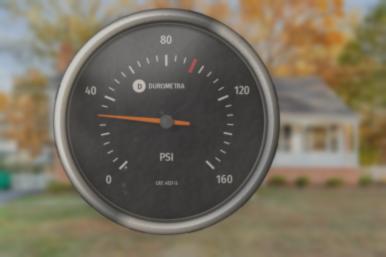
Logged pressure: 30 psi
